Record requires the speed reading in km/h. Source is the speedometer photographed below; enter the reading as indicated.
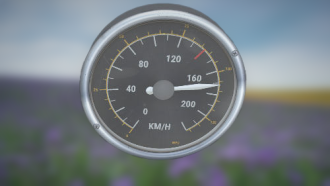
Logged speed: 170 km/h
